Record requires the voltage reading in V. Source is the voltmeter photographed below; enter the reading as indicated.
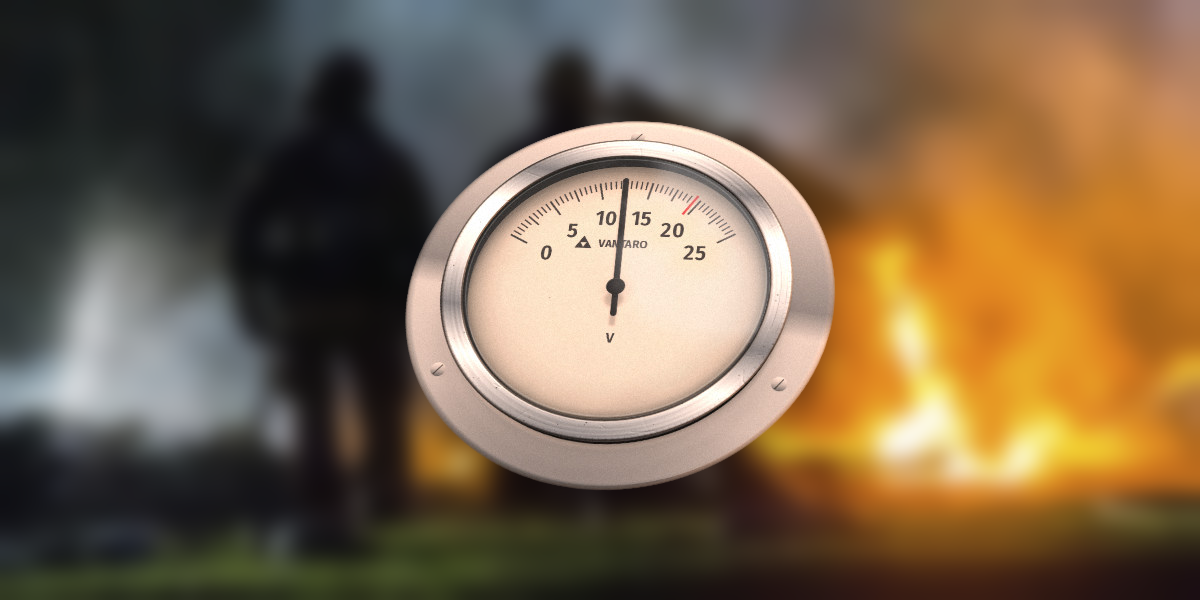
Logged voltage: 12.5 V
